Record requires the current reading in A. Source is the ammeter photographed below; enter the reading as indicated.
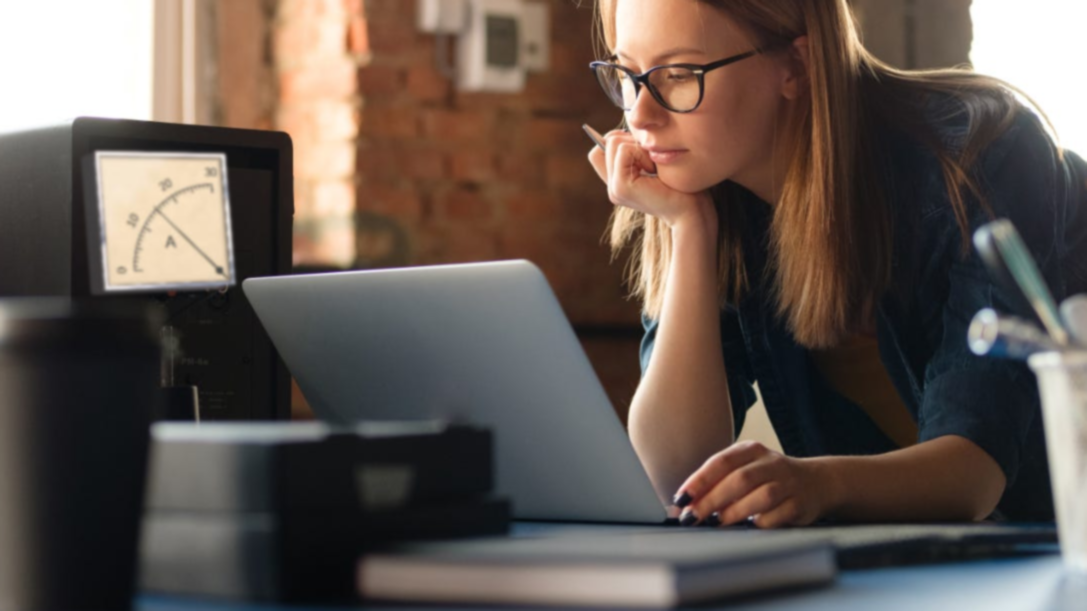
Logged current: 15 A
